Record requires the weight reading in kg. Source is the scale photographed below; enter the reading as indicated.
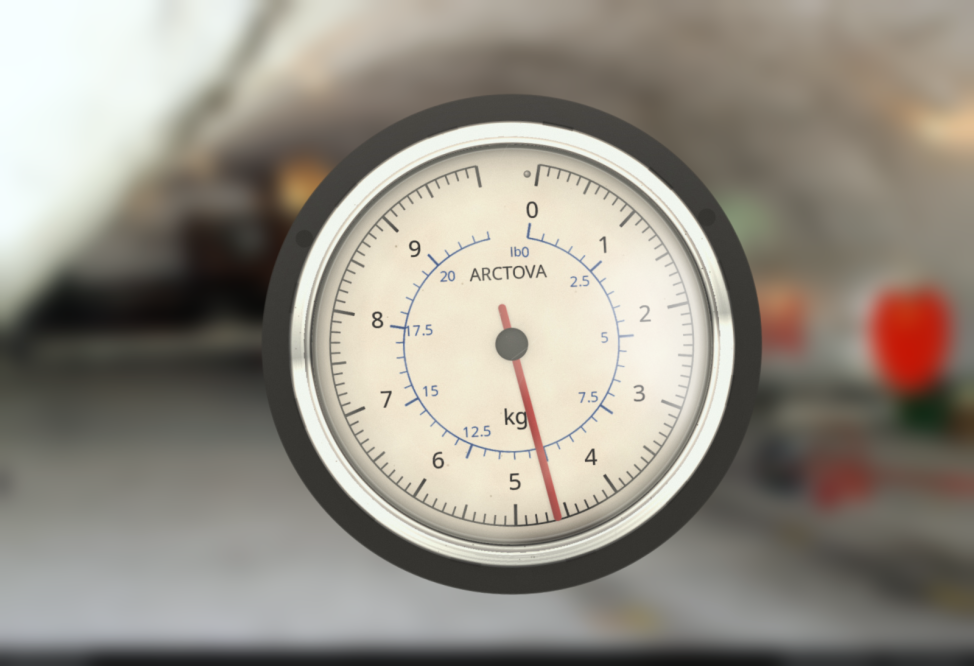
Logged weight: 4.6 kg
